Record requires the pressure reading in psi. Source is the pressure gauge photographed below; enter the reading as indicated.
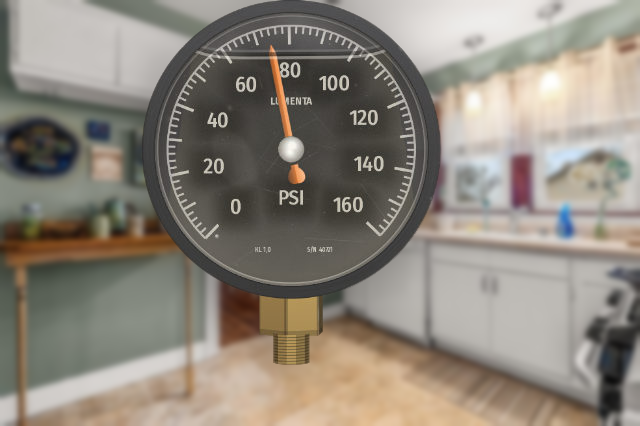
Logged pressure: 74 psi
